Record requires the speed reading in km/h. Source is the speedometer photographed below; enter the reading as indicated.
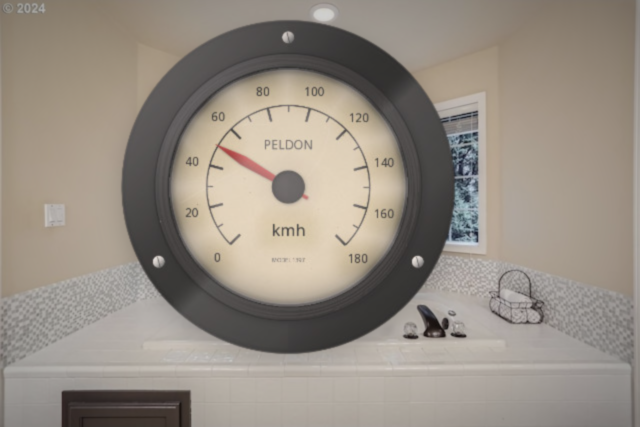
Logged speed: 50 km/h
